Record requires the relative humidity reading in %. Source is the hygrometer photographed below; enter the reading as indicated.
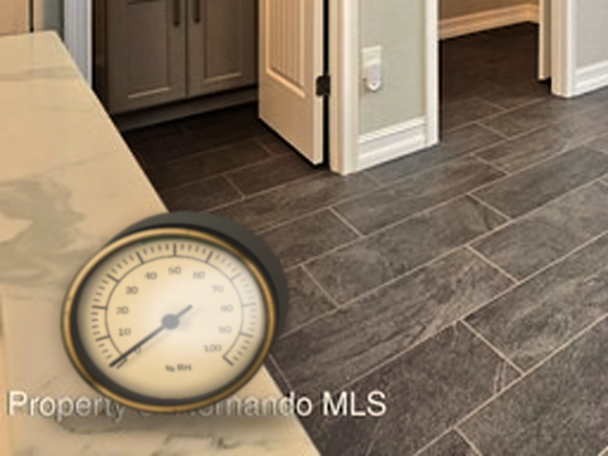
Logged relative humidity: 2 %
